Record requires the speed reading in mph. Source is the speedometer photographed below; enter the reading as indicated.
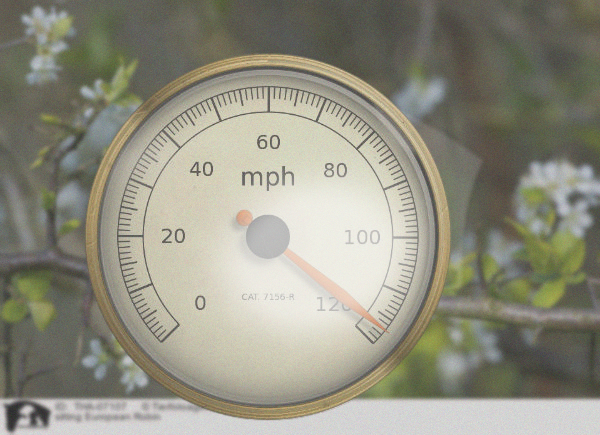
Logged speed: 117 mph
